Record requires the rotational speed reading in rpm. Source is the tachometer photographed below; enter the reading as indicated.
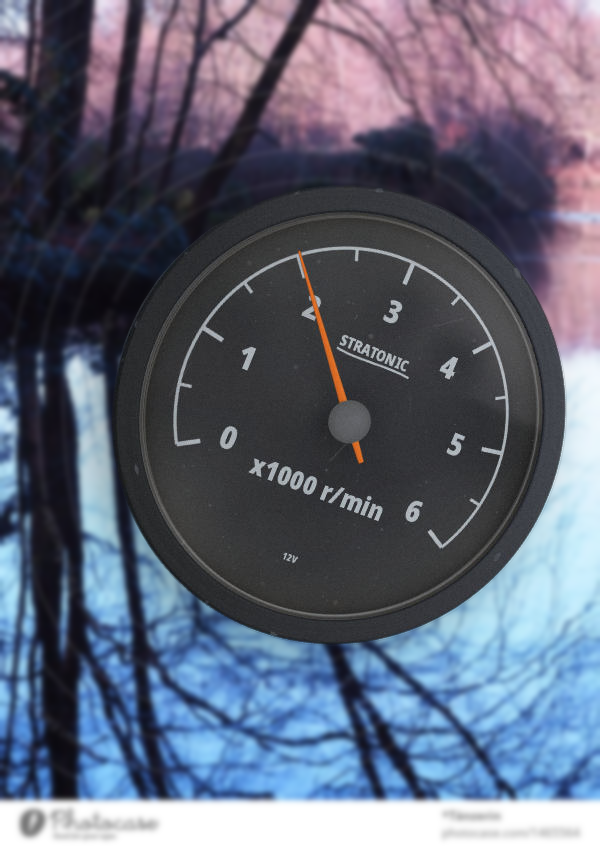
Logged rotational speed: 2000 rpm
